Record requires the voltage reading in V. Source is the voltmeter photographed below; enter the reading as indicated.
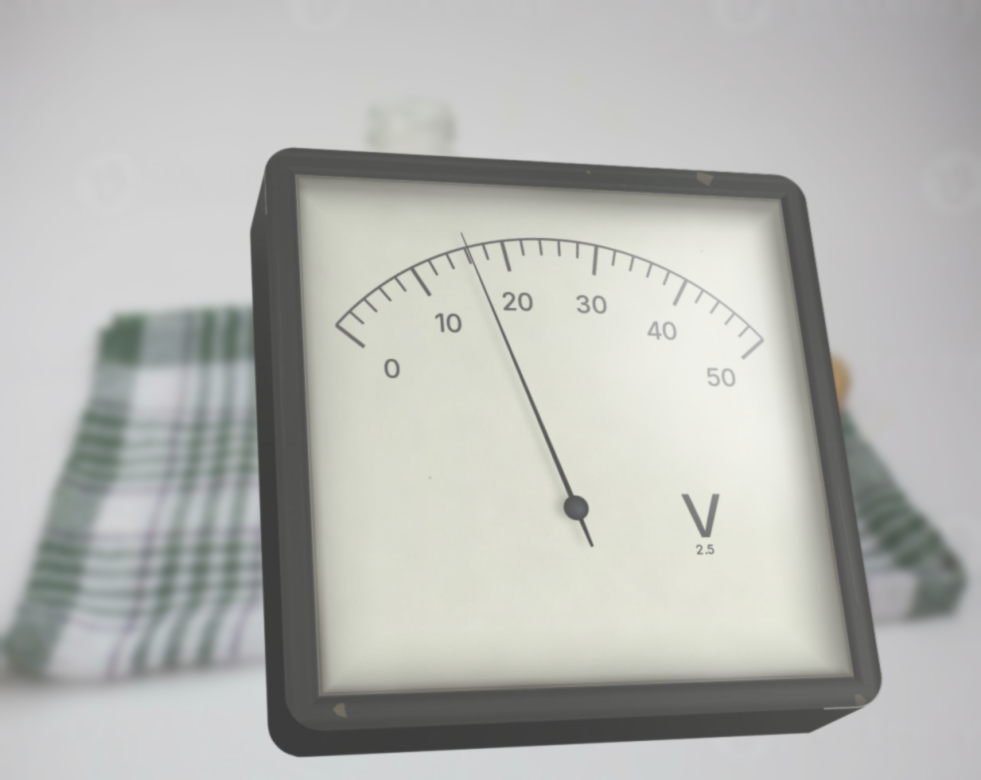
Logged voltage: 16 V
